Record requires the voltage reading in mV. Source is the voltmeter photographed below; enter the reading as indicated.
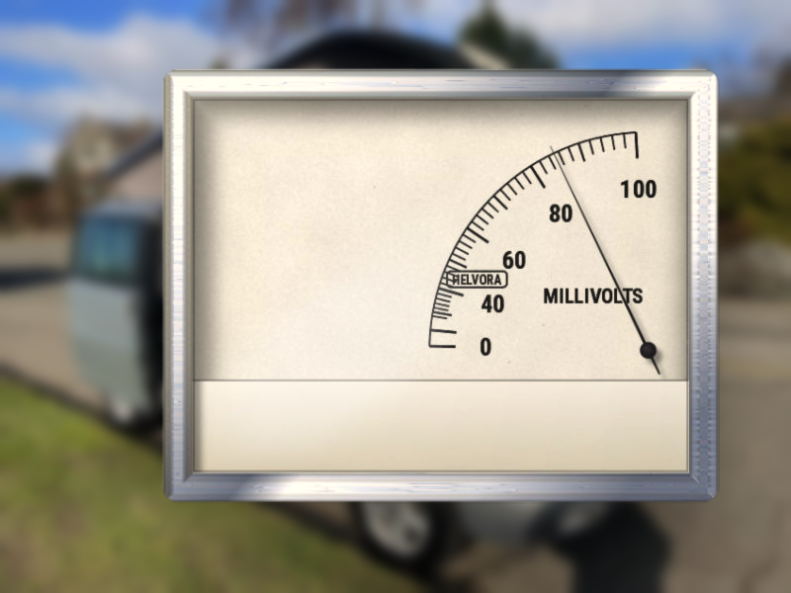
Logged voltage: 85 mV
